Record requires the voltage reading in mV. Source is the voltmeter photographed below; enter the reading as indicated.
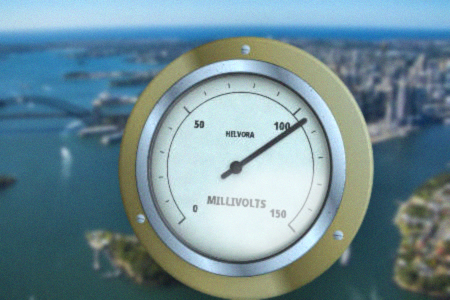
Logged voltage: 105 mV
